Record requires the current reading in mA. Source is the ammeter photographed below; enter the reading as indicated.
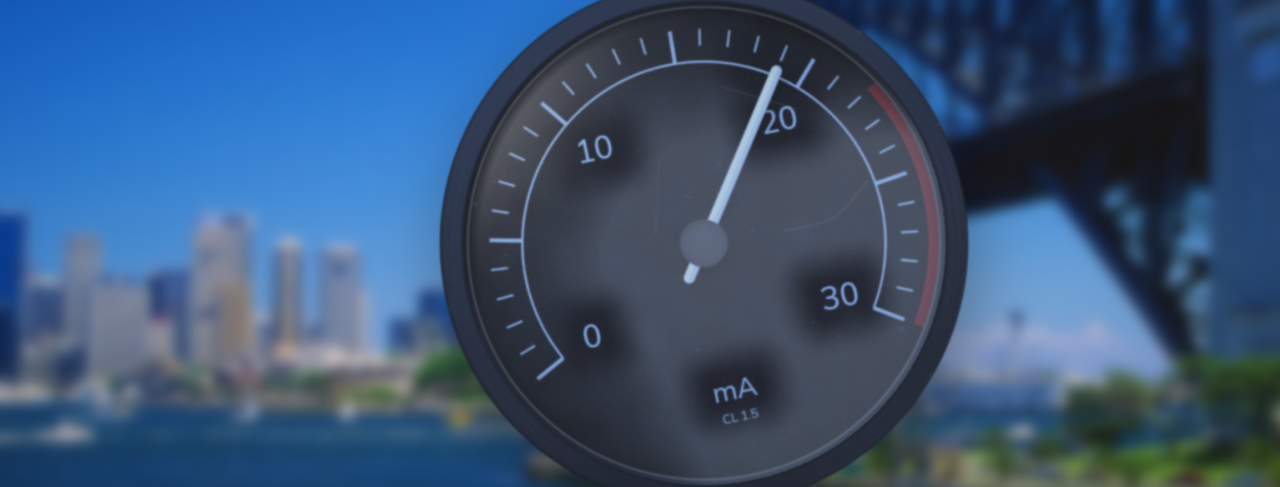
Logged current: 19 mA
